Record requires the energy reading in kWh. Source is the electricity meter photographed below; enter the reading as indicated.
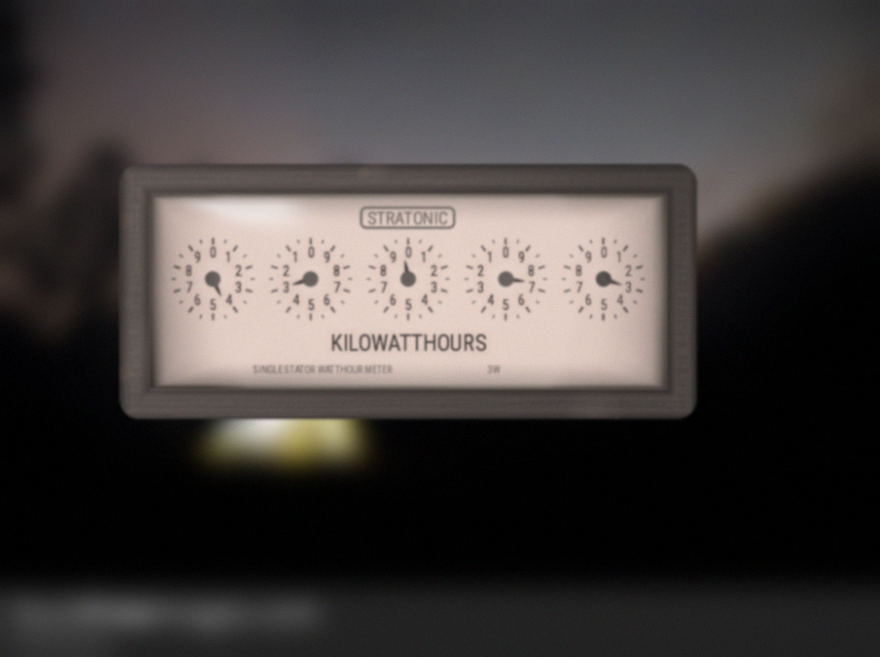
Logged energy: 42973 kWh
